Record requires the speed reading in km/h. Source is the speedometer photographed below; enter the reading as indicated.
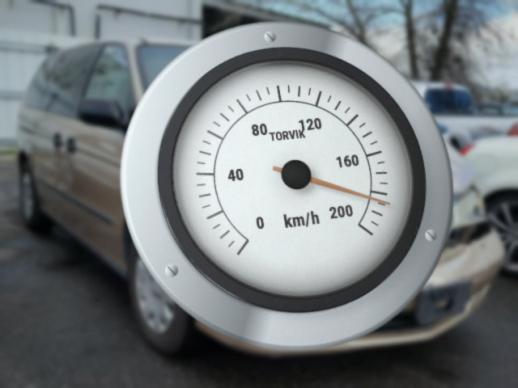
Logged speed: 185 km/h
